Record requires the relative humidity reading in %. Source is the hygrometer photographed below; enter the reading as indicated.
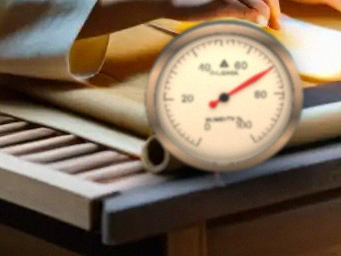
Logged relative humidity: 70 %
